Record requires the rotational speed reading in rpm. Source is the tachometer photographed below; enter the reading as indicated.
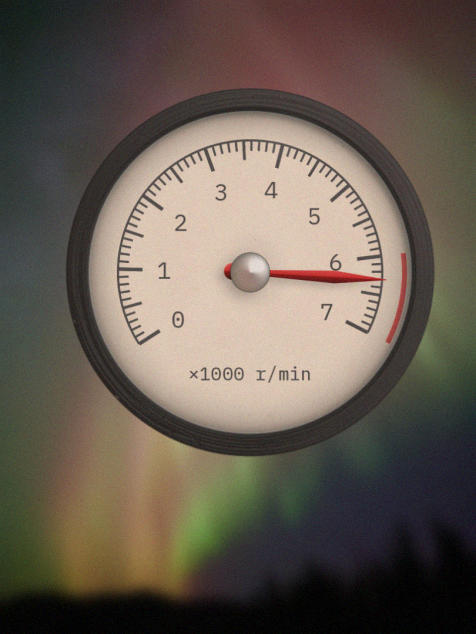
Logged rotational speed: 6300 rpm
